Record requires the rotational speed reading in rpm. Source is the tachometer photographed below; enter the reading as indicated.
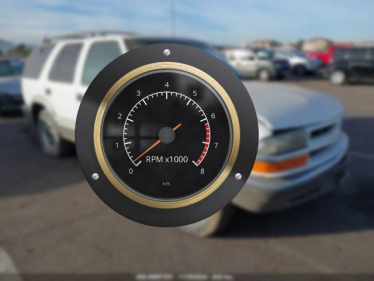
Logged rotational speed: 200 rpm
